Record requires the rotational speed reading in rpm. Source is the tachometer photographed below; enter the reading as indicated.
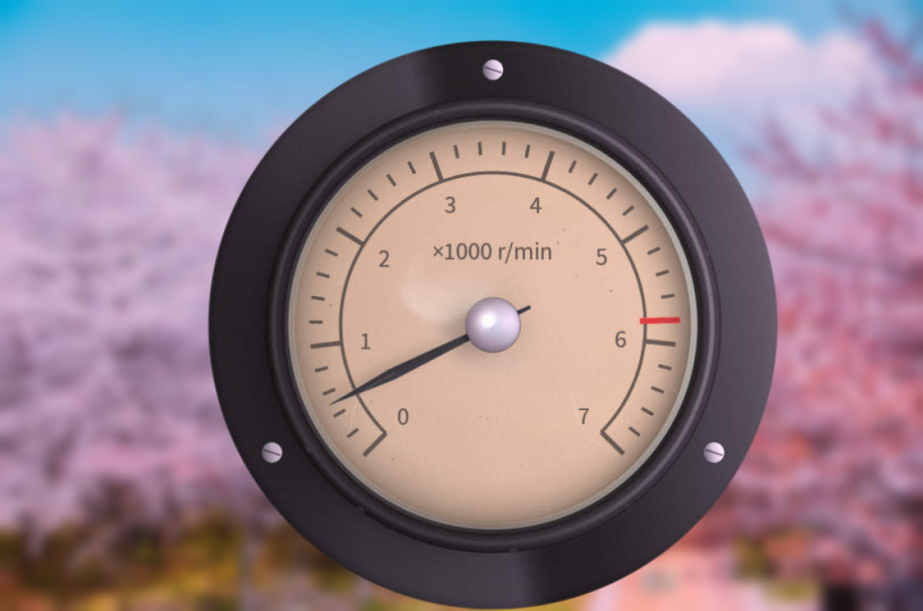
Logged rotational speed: 500 rpm
